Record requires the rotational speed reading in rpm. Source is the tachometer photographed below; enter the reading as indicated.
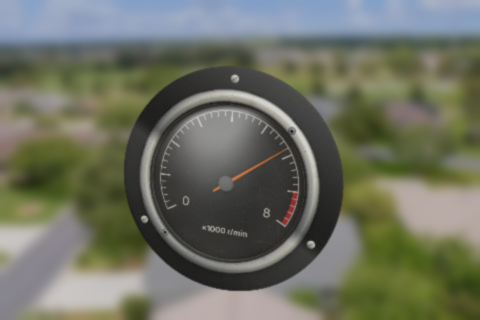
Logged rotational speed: 5800 rpm
